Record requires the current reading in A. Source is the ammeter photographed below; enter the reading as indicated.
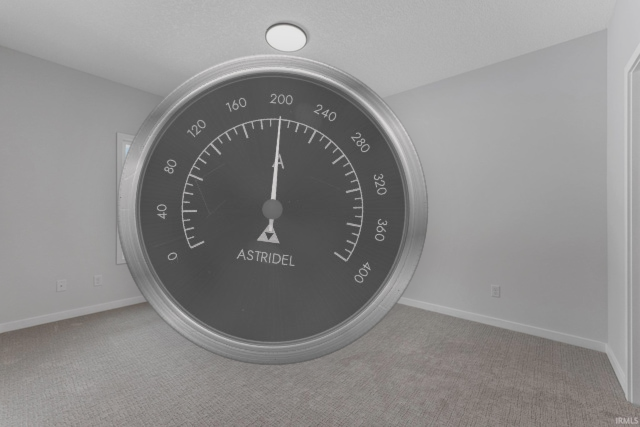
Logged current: 200 A
